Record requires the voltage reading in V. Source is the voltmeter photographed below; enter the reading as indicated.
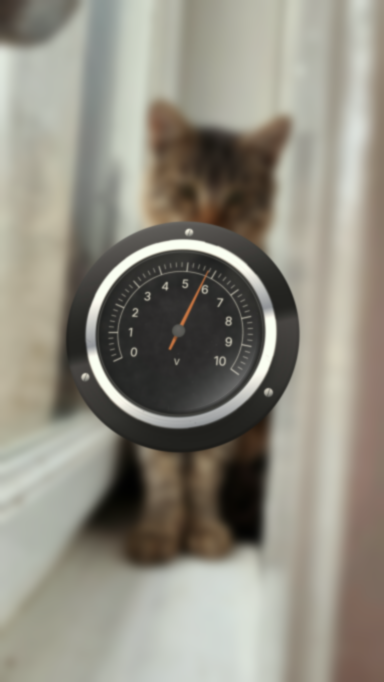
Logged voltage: 5.8 V
